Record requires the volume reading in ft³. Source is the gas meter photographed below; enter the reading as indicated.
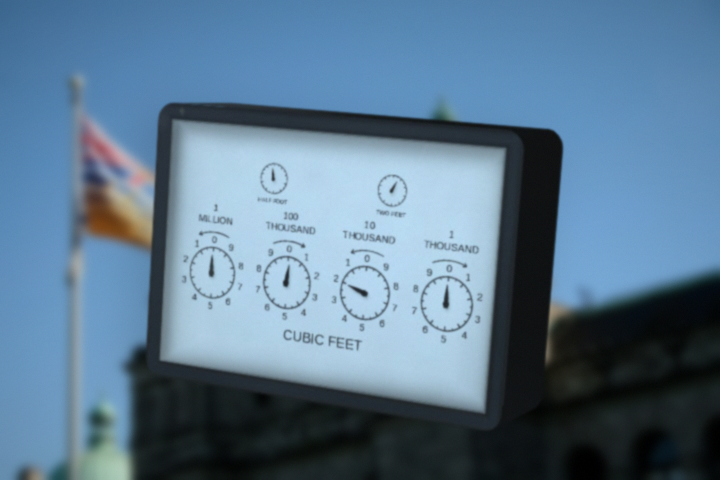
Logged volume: 2000 ft³
